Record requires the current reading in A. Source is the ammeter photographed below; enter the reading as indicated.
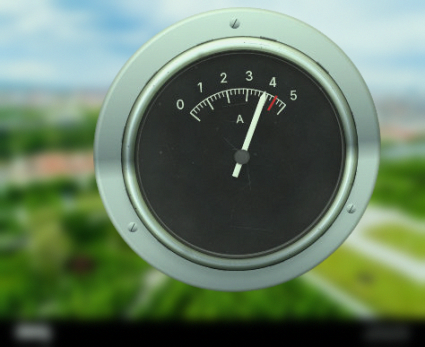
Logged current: 3.8 A
